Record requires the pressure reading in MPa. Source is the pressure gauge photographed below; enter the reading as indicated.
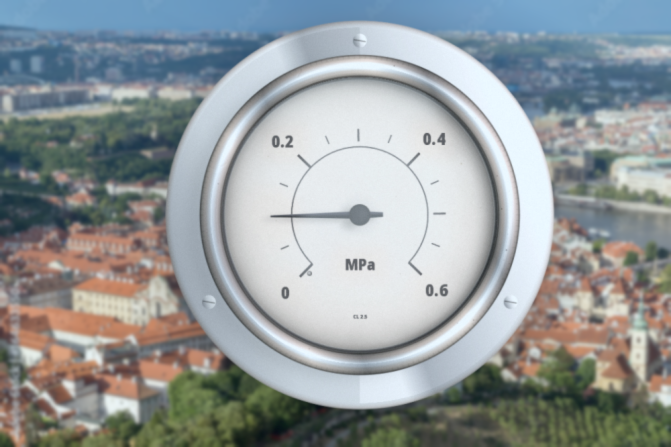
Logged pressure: 0.1 MPa
